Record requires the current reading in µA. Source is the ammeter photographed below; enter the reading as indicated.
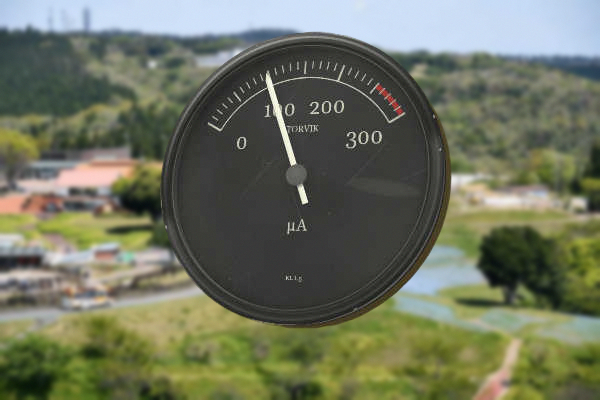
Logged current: 100 µA
